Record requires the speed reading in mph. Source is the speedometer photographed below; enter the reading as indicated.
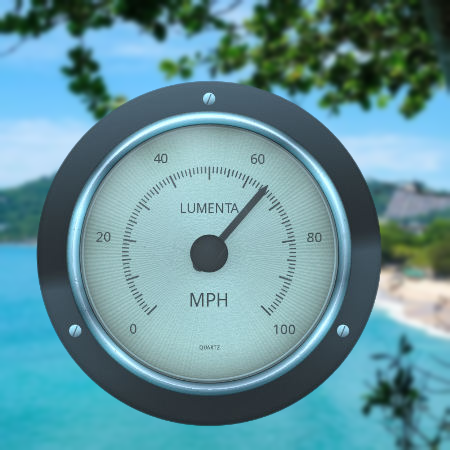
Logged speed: 65 mph
